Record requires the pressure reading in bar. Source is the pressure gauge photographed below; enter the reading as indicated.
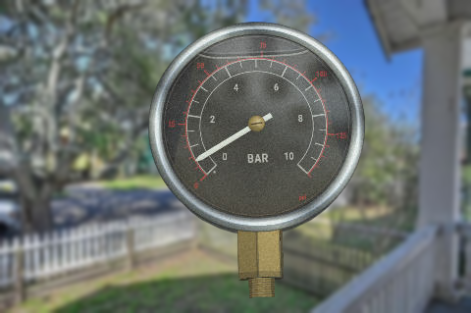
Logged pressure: 0.5 bar
